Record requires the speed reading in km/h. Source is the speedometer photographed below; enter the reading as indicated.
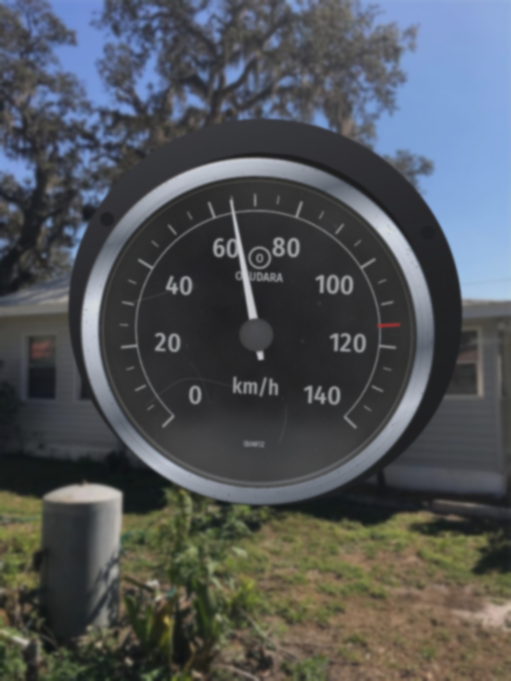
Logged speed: 65 km/h
